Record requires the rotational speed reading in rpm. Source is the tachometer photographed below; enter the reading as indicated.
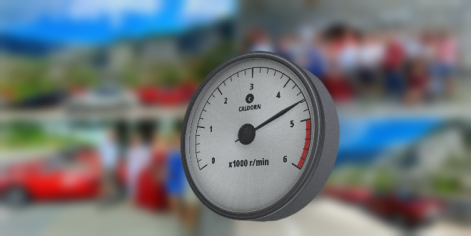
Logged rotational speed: 4600 rpm
